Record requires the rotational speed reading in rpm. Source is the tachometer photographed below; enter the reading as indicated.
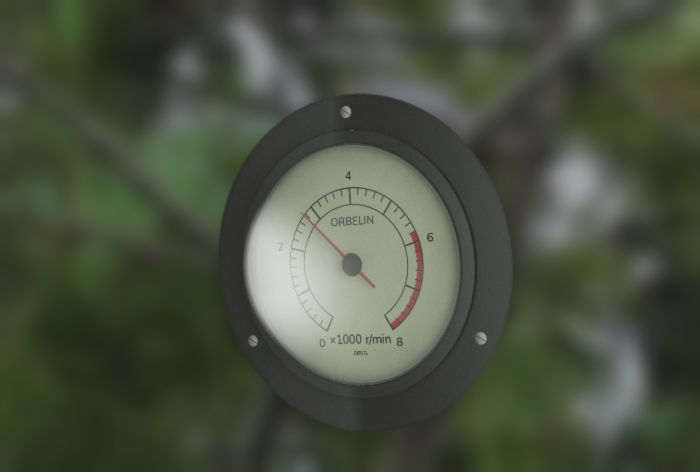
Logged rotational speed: 2800 rpm
